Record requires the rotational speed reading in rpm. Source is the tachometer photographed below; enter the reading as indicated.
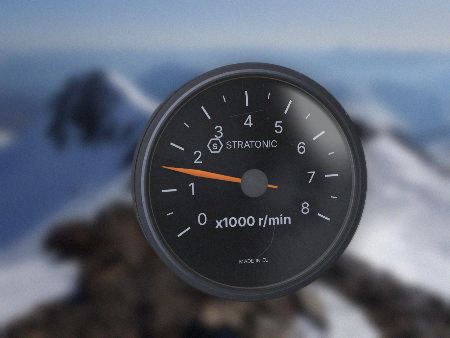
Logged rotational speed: 1500 rpm
